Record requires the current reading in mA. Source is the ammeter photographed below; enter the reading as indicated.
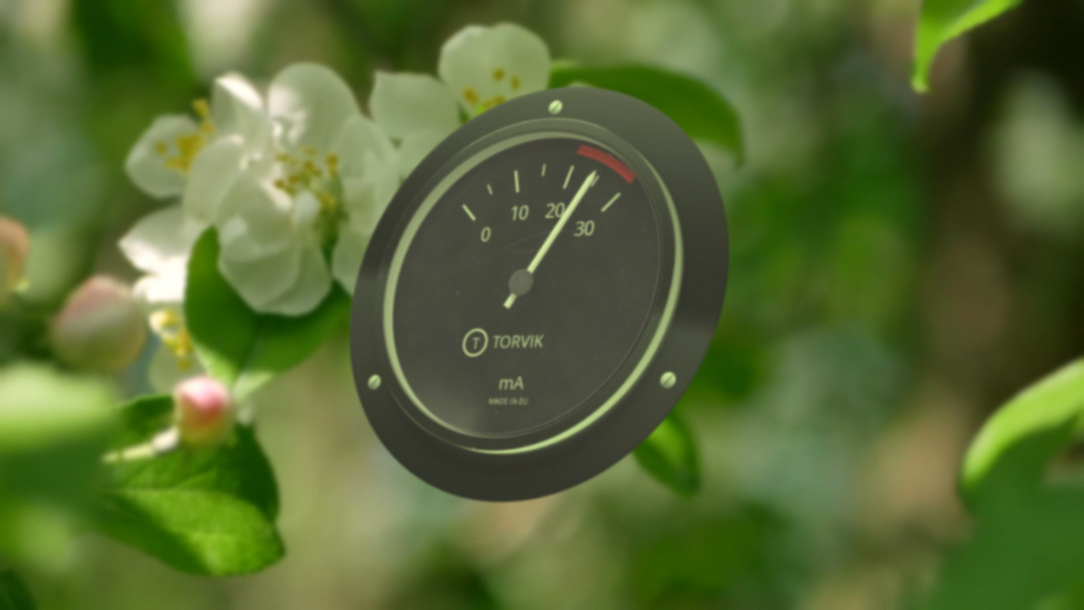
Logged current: 25 mA
